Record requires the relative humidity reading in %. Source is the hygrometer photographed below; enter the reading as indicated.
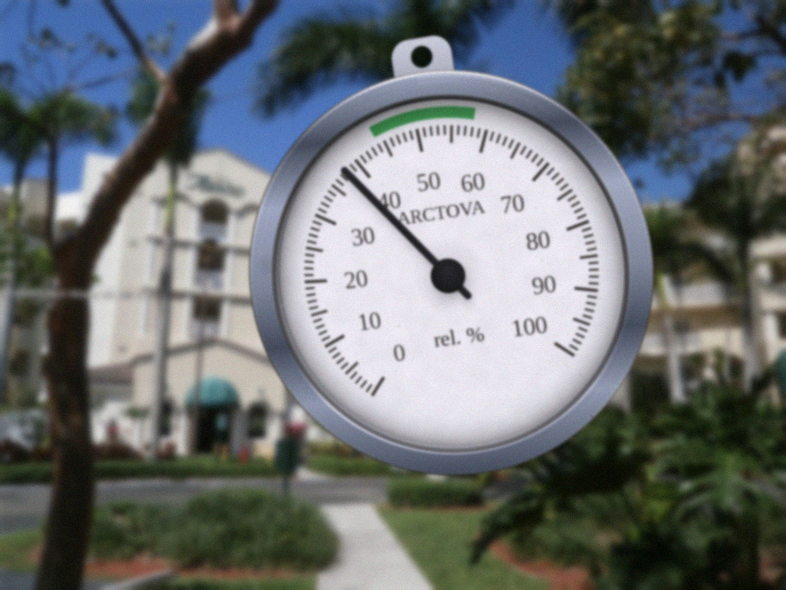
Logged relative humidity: 38 %
